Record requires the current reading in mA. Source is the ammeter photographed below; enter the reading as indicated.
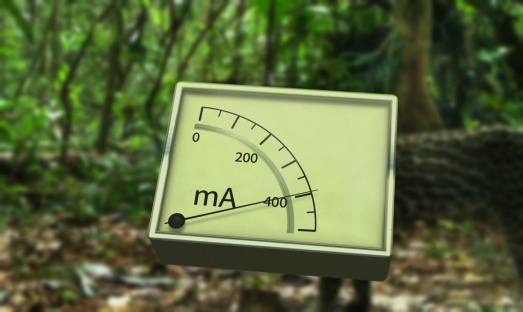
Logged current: 400 mA
